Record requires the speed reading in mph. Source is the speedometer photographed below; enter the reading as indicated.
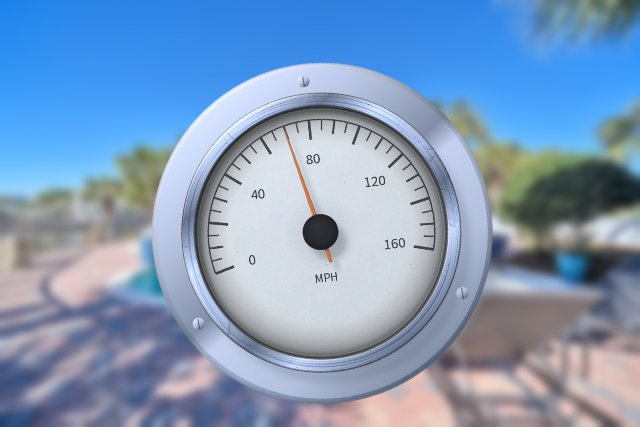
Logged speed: 70 mph
